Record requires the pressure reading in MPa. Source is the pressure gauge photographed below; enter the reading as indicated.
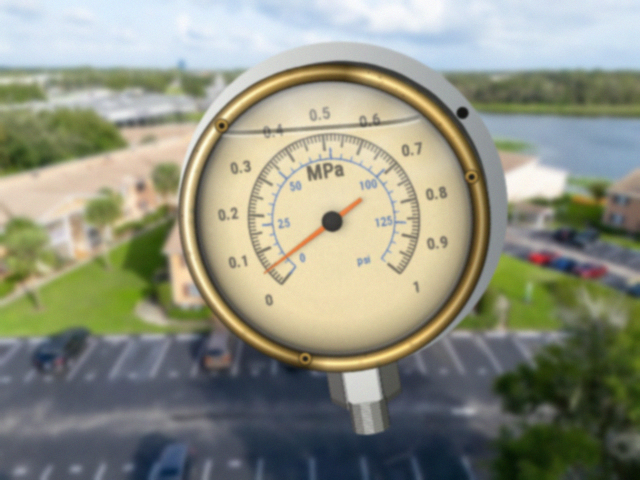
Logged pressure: 0.05 MPa
